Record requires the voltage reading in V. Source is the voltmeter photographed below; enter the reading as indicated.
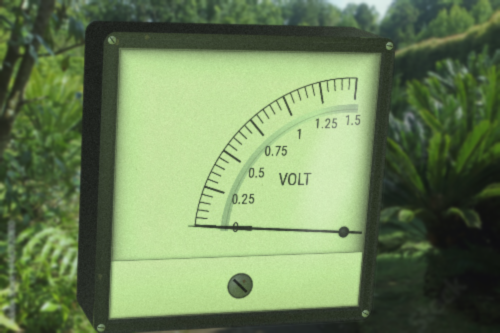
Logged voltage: 0 V
